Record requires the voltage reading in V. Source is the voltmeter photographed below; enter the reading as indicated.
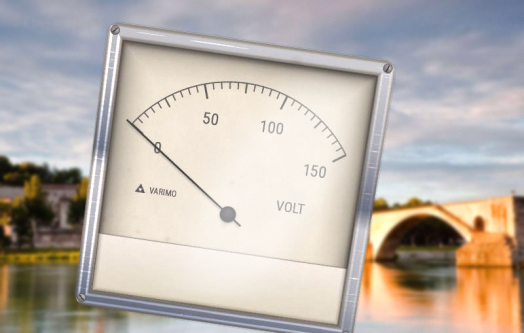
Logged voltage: 0 V
